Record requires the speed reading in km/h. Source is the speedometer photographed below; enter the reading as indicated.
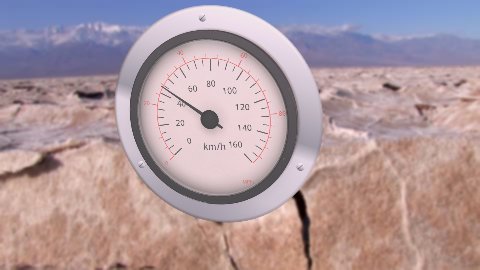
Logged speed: 45 km/h
